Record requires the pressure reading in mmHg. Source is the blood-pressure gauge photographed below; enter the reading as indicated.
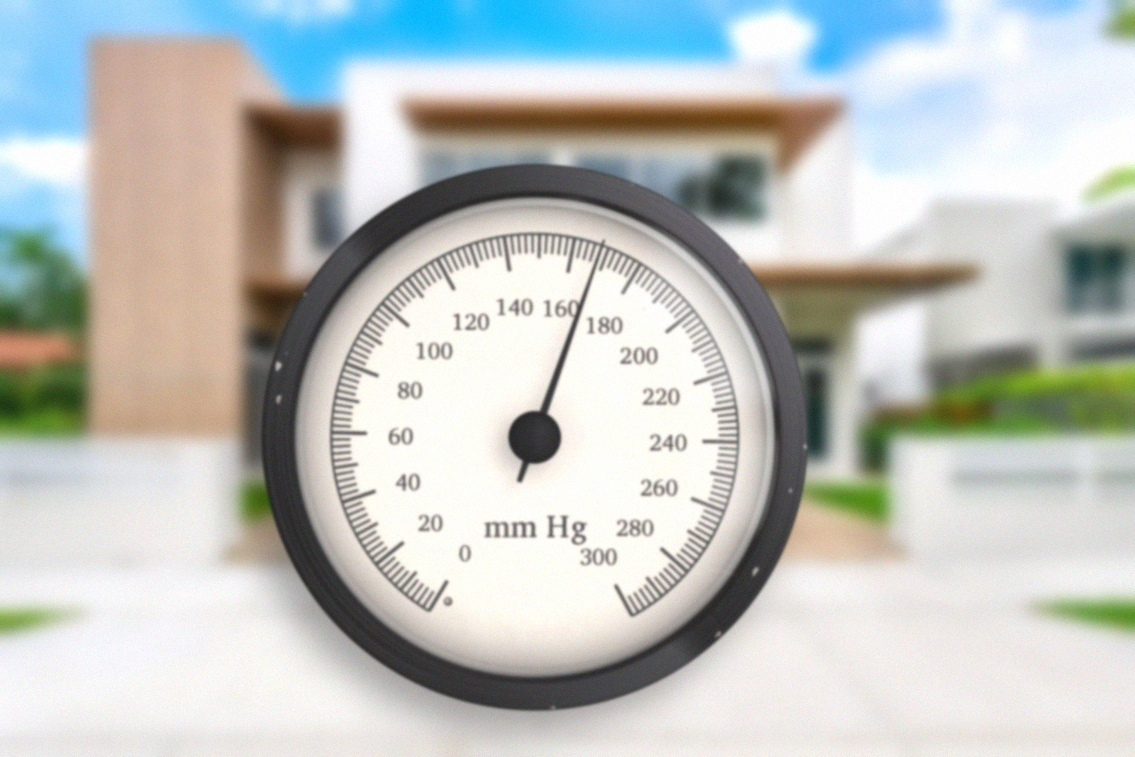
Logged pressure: 168 mmHg
